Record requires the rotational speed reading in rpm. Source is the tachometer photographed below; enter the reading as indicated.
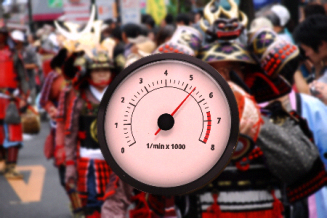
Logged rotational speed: 5400 rpm
